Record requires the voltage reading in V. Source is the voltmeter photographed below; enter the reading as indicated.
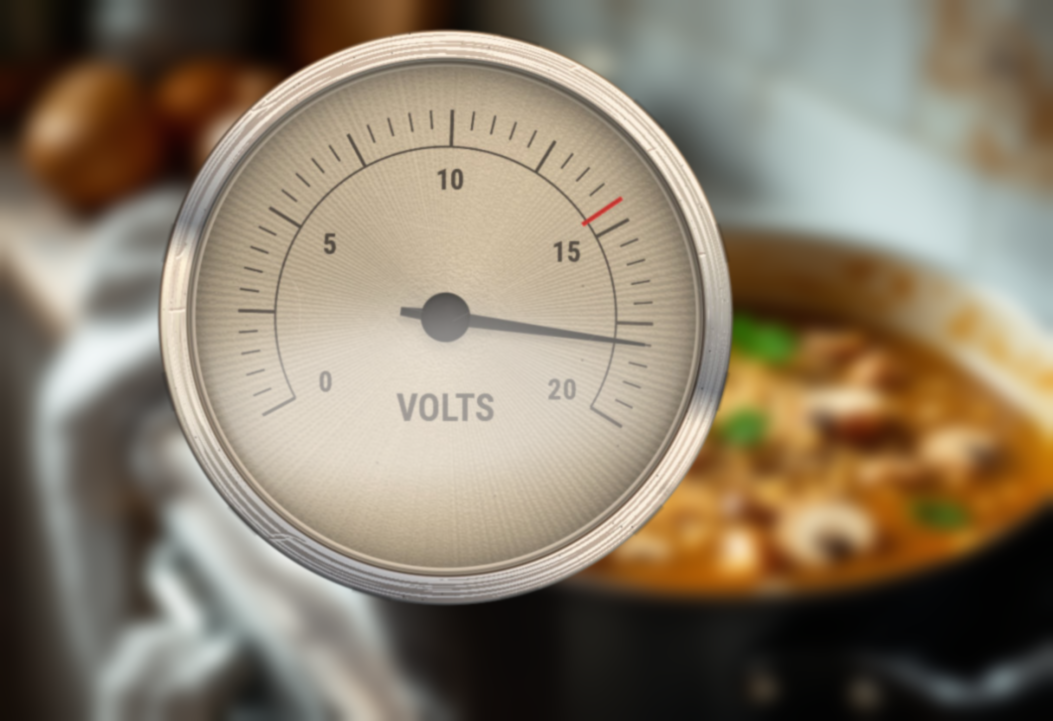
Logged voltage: 18 V
